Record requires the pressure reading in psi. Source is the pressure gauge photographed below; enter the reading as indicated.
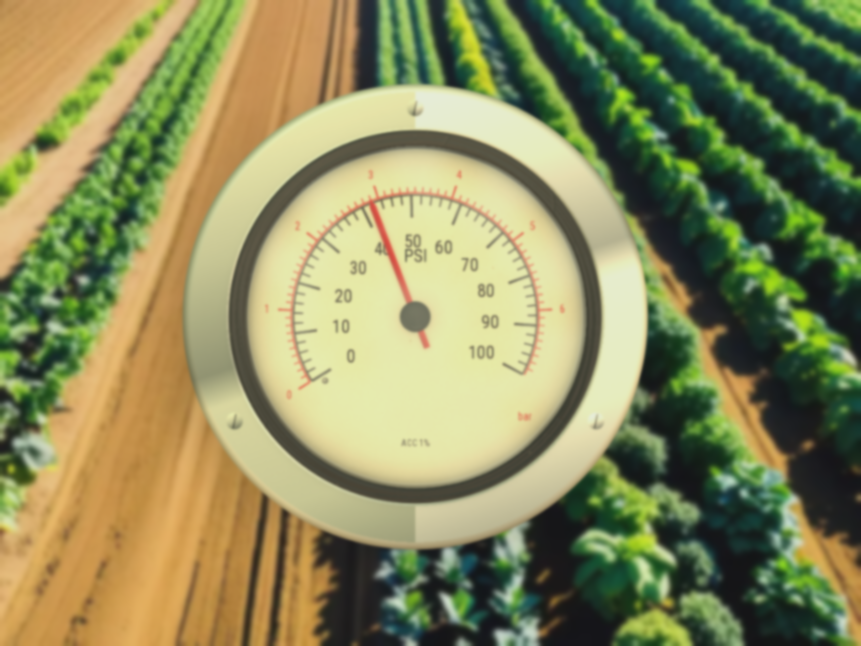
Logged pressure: 42 psi
